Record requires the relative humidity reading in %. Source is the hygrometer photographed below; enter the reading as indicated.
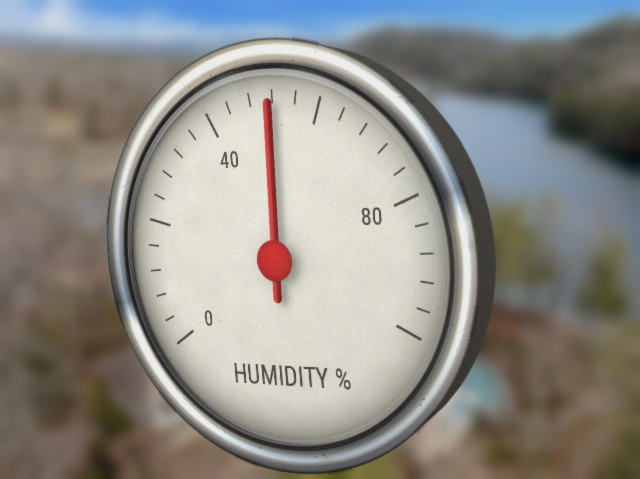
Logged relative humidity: 52 %
